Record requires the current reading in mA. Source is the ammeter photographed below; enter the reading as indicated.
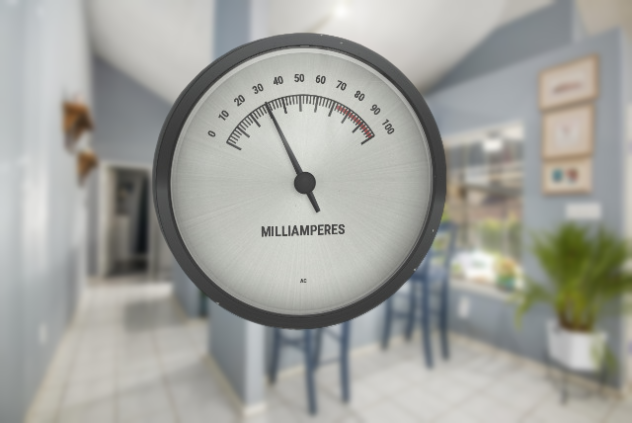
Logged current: 30 mA
